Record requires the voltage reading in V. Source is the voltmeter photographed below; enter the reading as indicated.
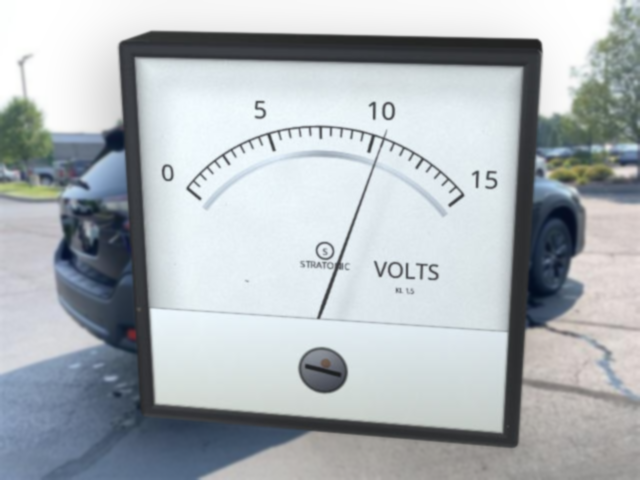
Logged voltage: 10.5 V
